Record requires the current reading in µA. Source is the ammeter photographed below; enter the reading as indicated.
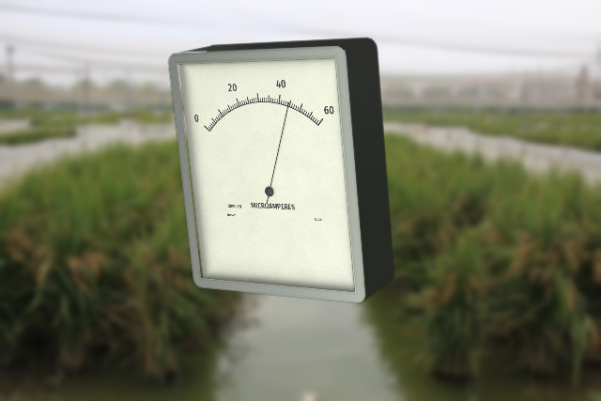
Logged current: 45 µA
